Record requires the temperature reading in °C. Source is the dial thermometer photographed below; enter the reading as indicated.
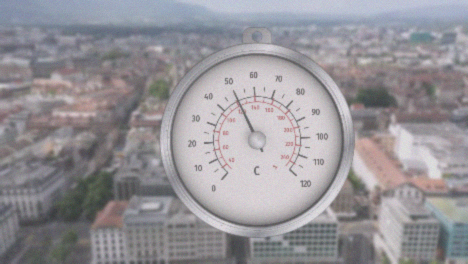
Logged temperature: 50 °C
